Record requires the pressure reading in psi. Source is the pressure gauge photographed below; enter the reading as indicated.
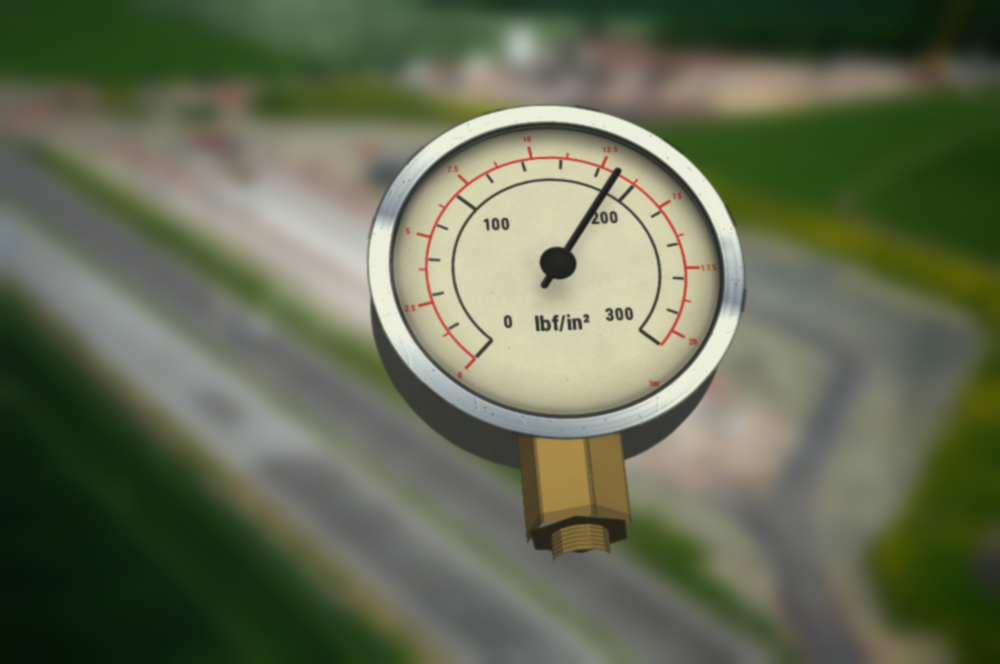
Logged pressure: 190 psi
